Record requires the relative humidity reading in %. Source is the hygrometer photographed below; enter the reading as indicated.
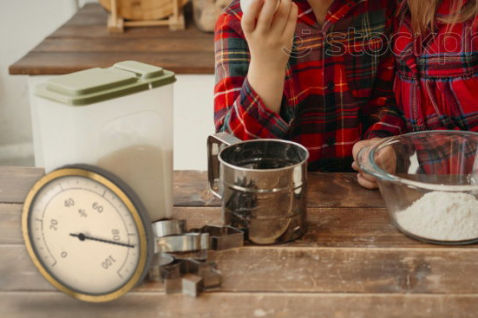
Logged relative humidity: 84 %
